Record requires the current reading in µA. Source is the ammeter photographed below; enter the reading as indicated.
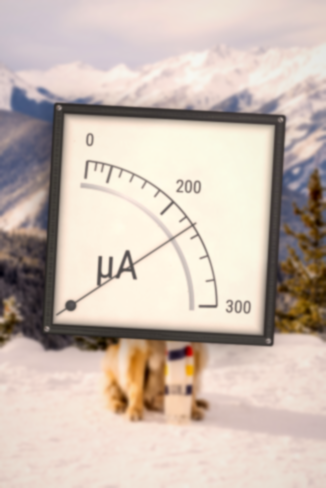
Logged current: 230 µA
